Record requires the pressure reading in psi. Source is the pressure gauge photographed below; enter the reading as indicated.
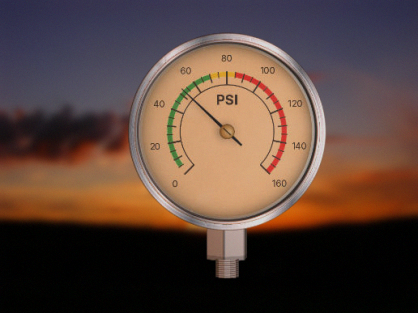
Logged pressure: 52.5 psi
